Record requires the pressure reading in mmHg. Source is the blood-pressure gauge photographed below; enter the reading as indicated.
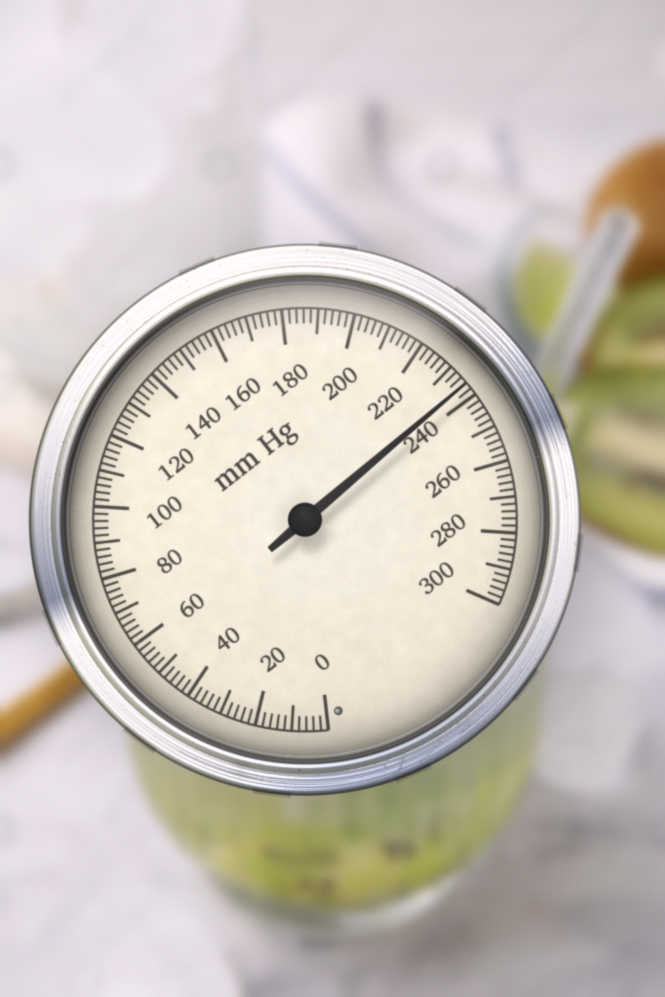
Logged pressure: 236 mmHg
